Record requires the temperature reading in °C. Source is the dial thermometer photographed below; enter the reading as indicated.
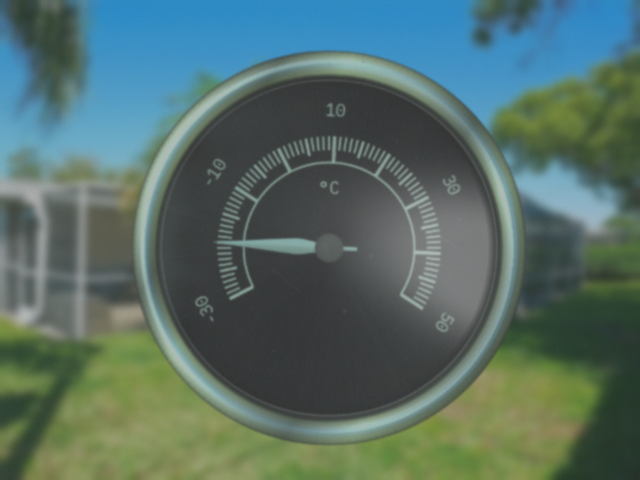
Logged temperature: -20 °C
